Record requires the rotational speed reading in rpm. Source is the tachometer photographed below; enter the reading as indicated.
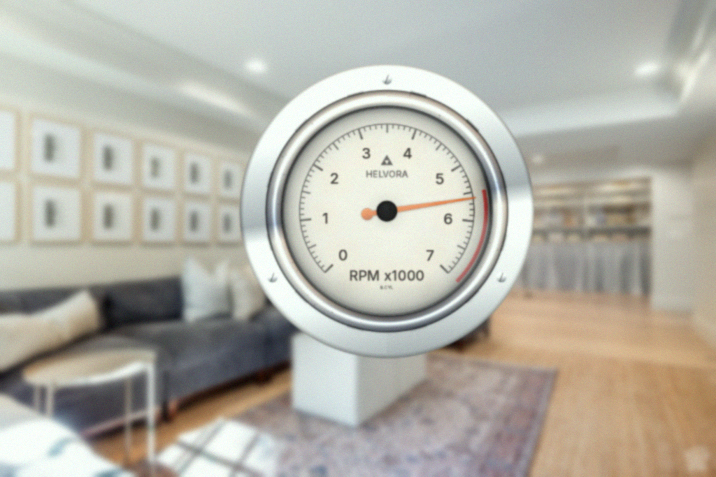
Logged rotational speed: 5600 rpm
